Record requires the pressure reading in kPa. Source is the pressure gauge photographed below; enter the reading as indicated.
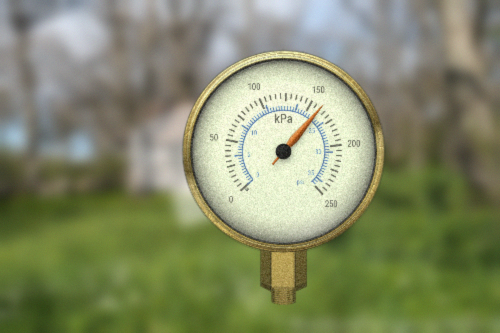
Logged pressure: 160 kPa
